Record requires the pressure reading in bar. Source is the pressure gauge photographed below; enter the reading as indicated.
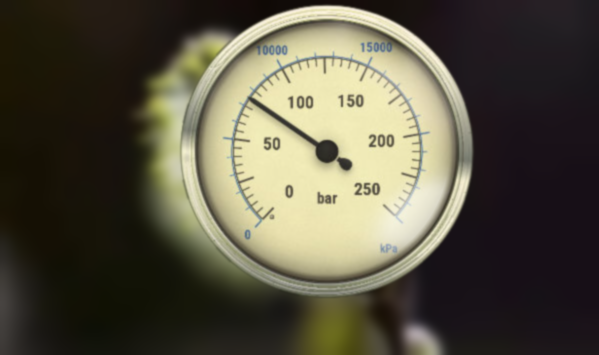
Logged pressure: 75 bar
